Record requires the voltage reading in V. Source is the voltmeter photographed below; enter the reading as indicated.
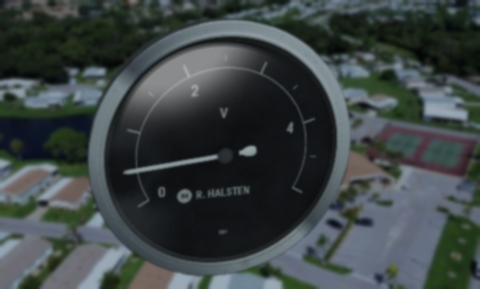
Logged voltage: 0.5 V
